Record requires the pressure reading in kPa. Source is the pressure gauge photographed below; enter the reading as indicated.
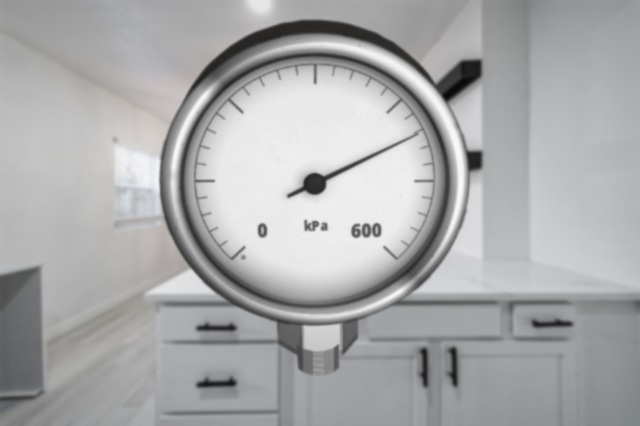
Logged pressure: 440 kPa
